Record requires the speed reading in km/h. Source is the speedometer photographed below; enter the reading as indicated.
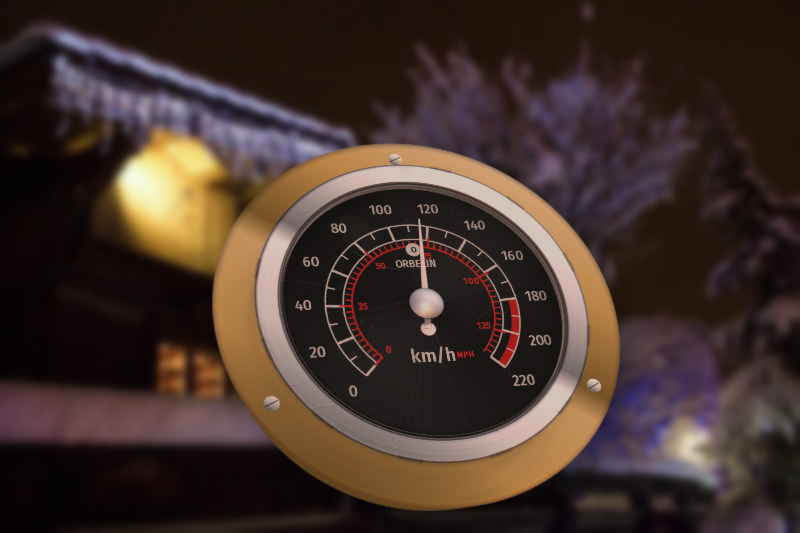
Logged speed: 115 km/h
